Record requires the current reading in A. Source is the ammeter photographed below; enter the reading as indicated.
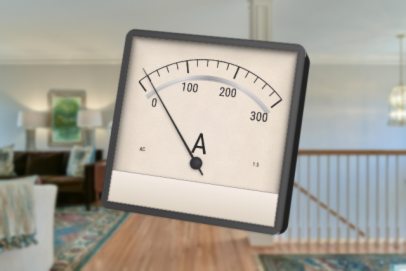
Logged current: 20 A
